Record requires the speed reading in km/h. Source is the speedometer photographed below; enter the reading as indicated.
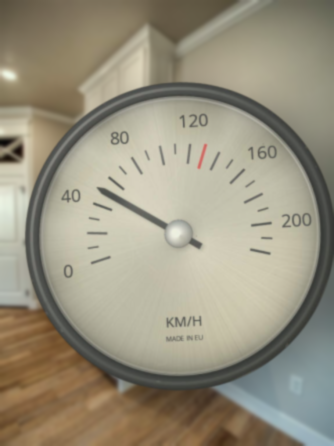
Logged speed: 50 km/h
